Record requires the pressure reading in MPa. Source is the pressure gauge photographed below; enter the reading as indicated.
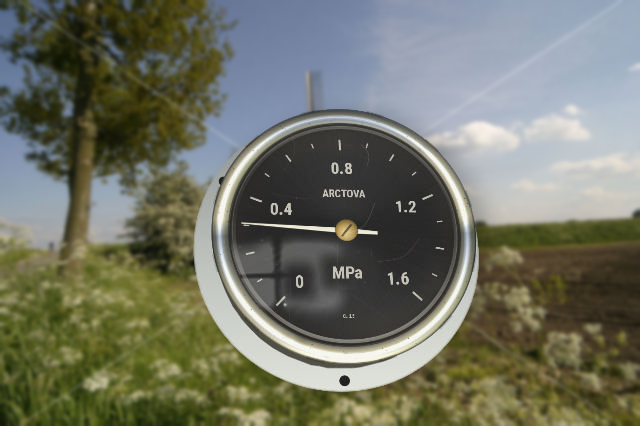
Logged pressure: 0.3 MPa
